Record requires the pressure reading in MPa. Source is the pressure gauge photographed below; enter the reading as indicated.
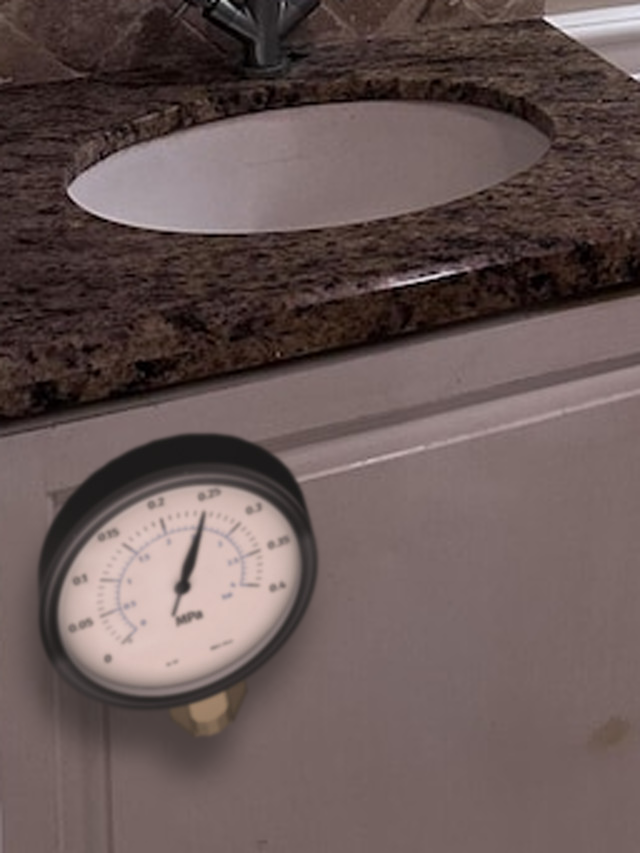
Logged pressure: 0.25 MPa
